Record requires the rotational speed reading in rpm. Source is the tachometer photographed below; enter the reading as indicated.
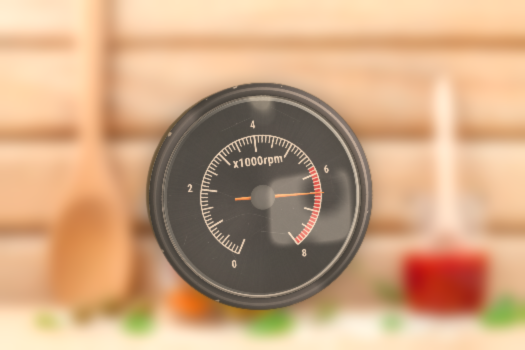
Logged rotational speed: 6500 rpm
